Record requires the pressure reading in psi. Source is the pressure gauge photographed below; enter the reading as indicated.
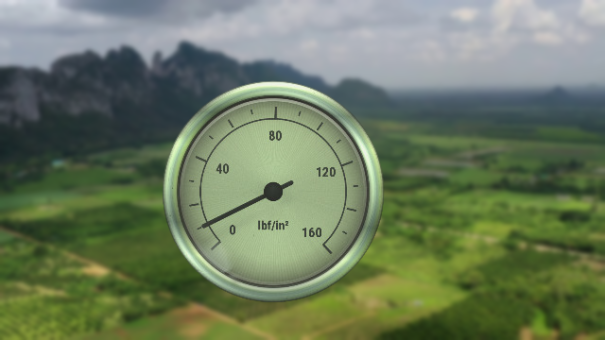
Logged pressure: 10 psi
